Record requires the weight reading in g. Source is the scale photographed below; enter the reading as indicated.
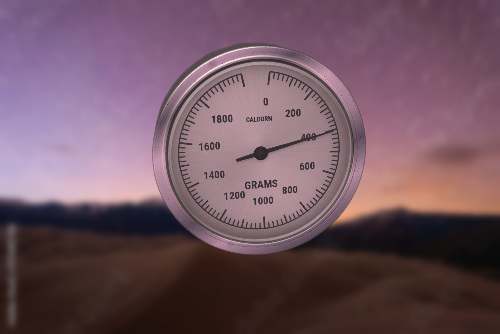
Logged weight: 400 g
